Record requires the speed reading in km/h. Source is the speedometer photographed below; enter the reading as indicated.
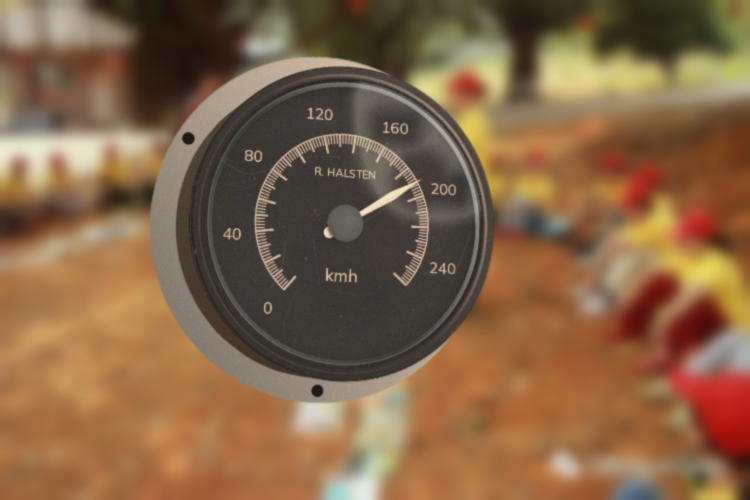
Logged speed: 190 km/h
